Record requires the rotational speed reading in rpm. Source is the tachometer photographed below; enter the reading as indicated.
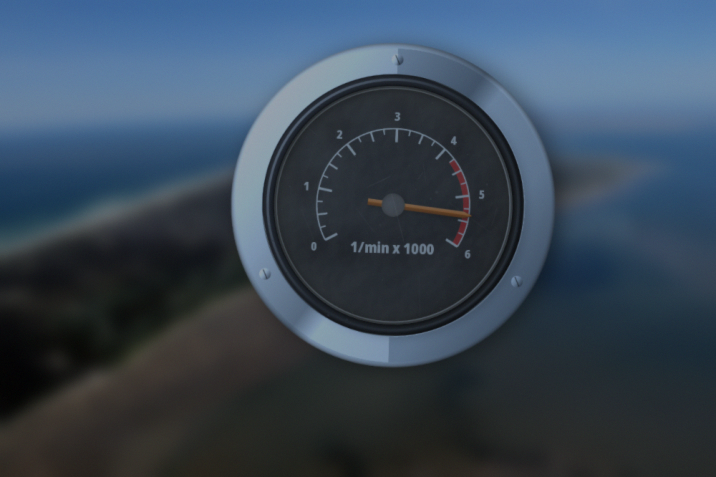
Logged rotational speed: 5375 rpm
